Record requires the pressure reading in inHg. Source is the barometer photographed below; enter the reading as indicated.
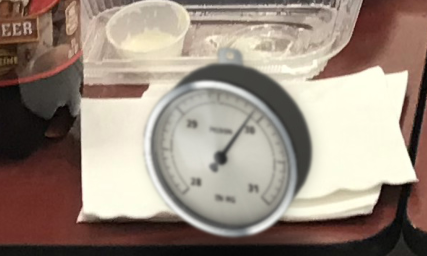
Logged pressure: 29.9 inHg
